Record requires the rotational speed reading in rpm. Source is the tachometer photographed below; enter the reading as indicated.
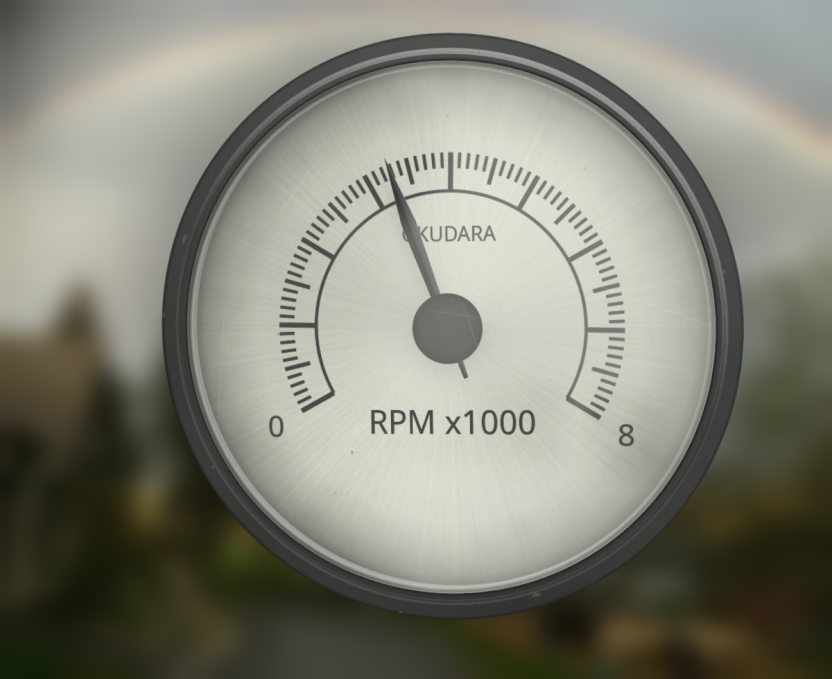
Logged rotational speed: 3300 rpm
